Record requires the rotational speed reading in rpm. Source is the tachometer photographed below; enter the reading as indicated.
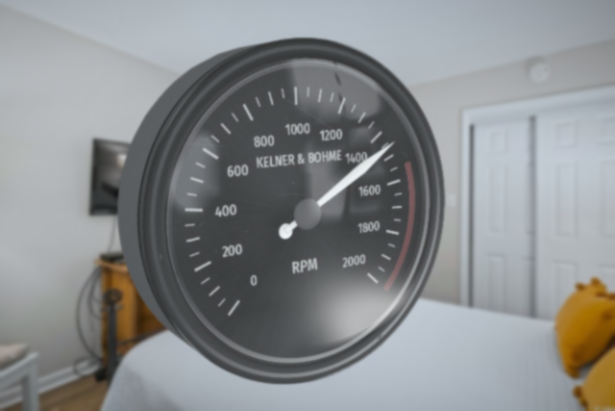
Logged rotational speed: 1450 rpm
